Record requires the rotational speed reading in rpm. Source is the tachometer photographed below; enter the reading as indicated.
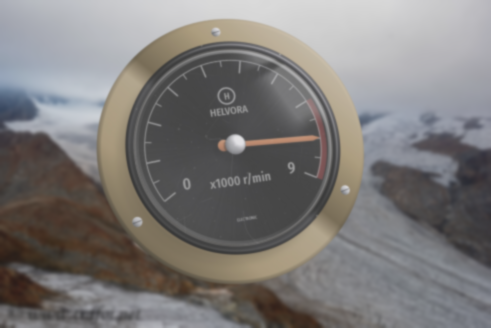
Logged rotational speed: 8000 rpm
